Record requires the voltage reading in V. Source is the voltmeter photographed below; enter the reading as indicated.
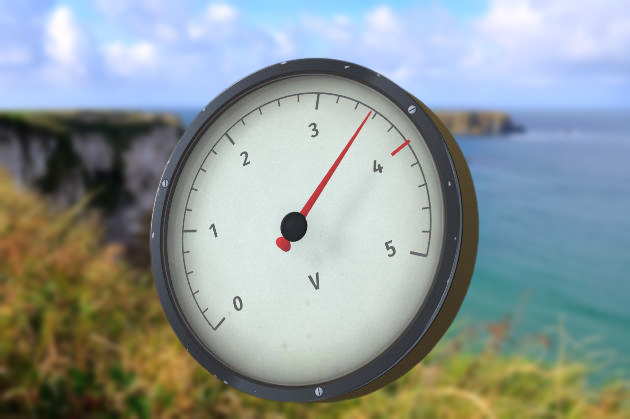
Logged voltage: 3.6 V
